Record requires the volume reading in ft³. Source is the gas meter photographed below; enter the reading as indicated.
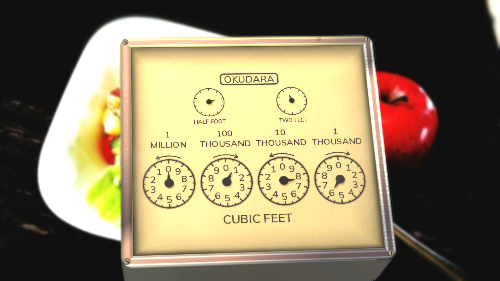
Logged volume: 7600 ft³
